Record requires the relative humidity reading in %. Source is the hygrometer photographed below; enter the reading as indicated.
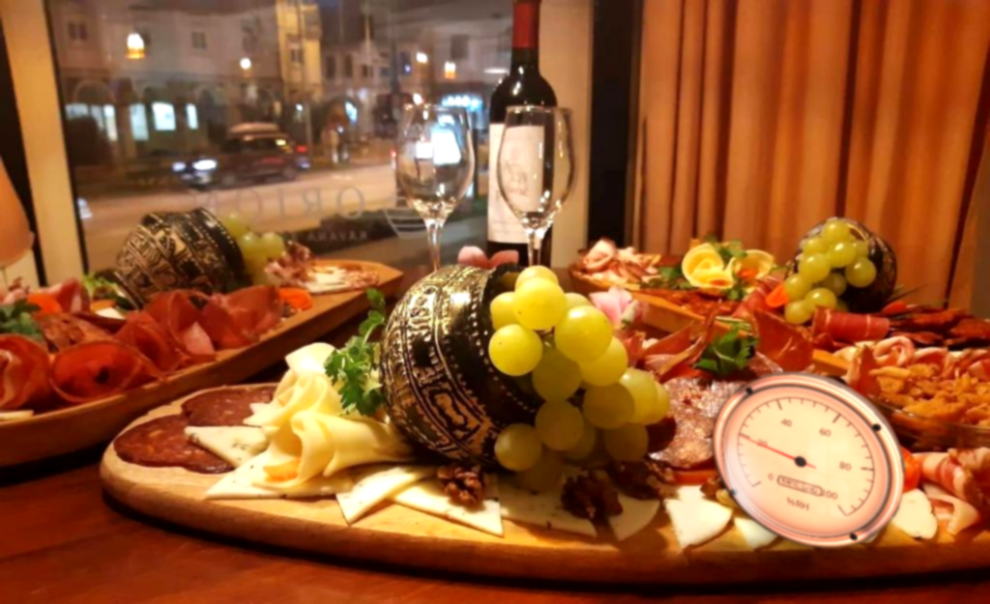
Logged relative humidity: 20 %
